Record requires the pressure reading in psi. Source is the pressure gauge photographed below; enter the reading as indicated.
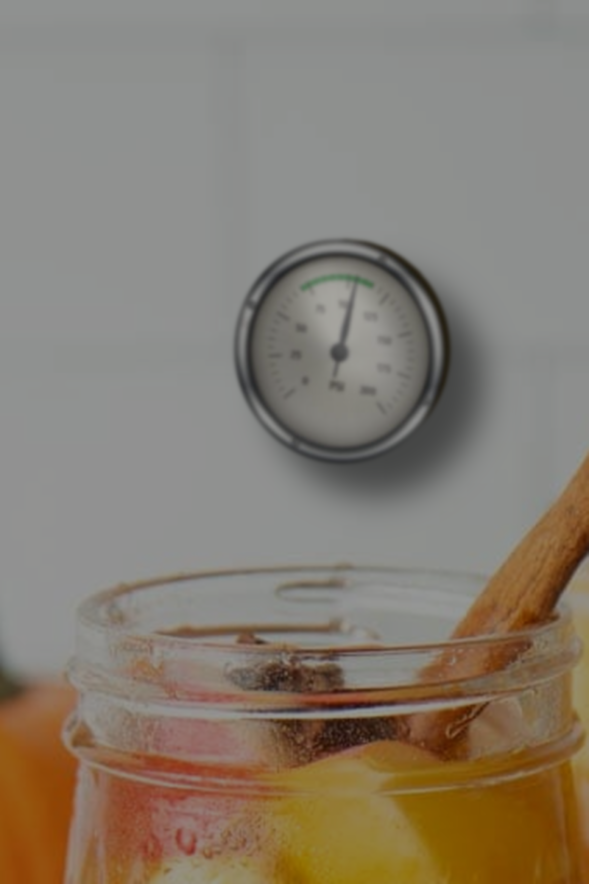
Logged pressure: 105 psi
